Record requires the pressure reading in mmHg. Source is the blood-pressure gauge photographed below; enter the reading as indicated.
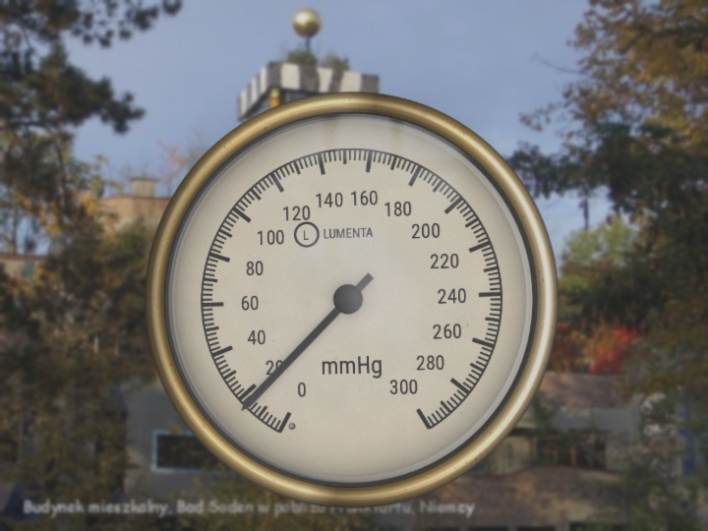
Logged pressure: 16 mmHg
